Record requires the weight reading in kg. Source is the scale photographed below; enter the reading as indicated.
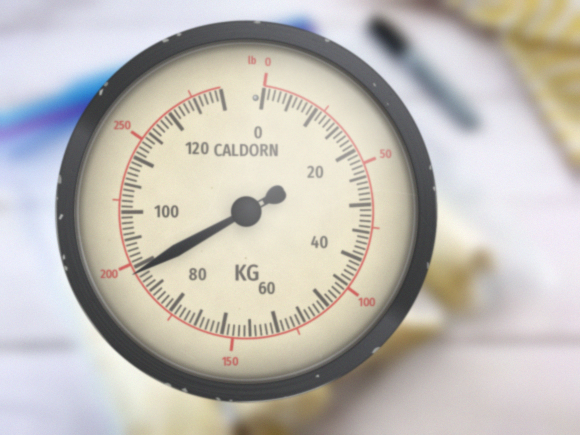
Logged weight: 89 kg
